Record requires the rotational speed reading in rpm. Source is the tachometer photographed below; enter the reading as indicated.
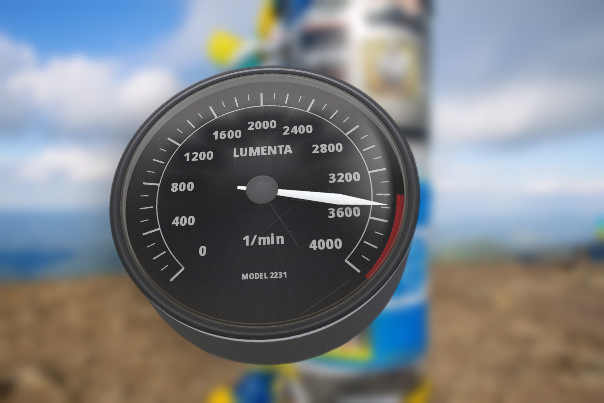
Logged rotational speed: 3500 rpm
